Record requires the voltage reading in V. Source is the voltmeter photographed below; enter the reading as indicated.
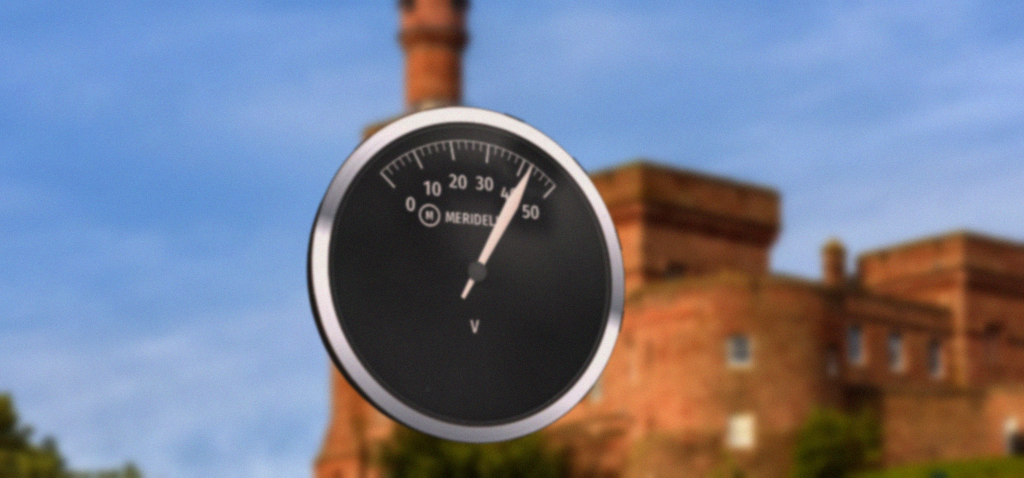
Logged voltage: 42 V
